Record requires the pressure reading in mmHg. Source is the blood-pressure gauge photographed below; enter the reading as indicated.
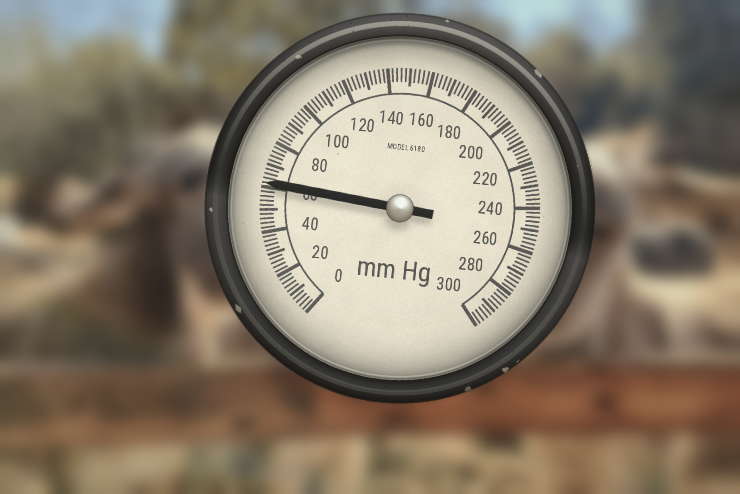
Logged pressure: 62 mmHg
